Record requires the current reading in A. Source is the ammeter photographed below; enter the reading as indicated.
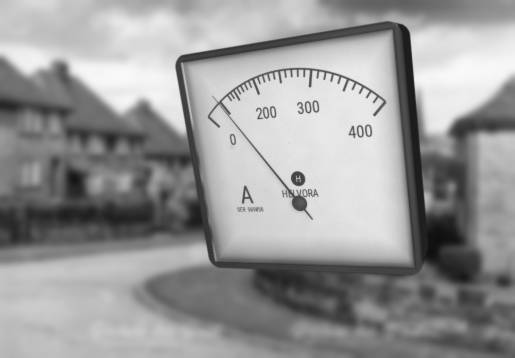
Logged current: 100 A
